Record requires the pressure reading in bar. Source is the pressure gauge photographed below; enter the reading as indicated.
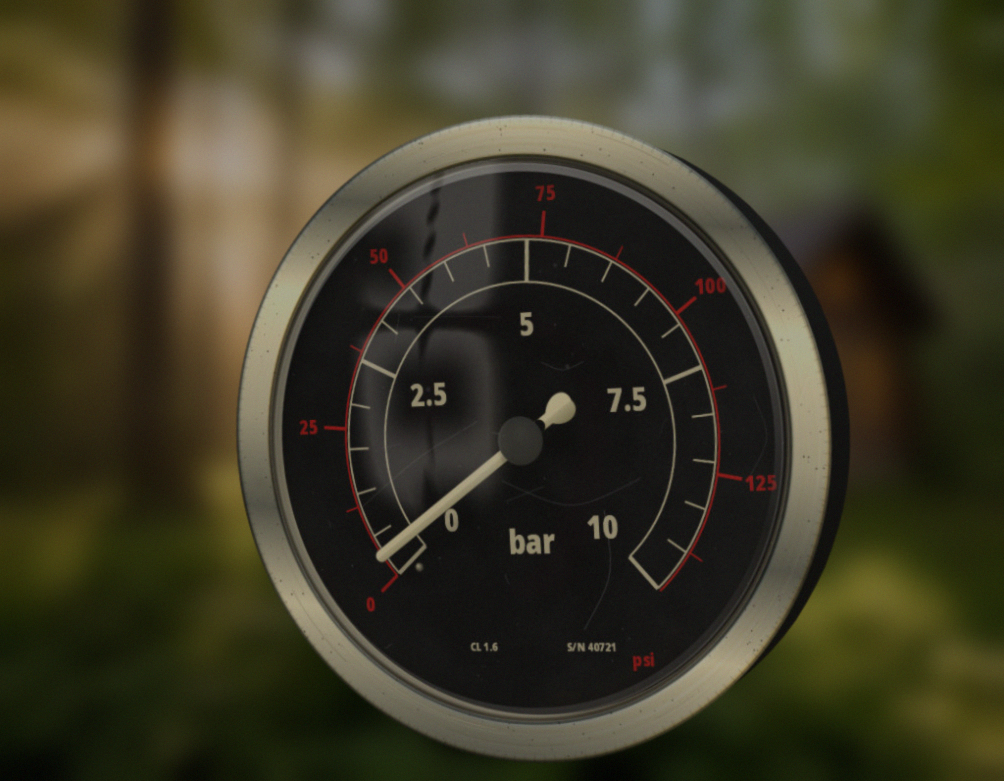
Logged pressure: 0.25 bar
